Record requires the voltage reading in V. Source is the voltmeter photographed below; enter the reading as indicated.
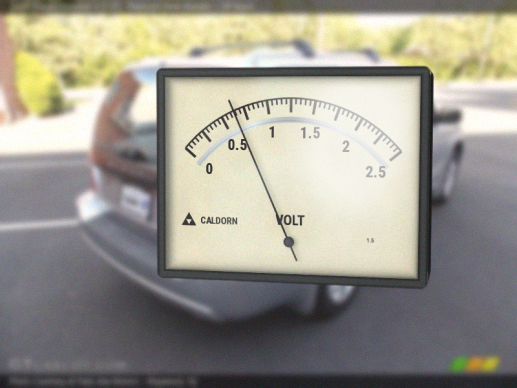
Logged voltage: 0.65 V
